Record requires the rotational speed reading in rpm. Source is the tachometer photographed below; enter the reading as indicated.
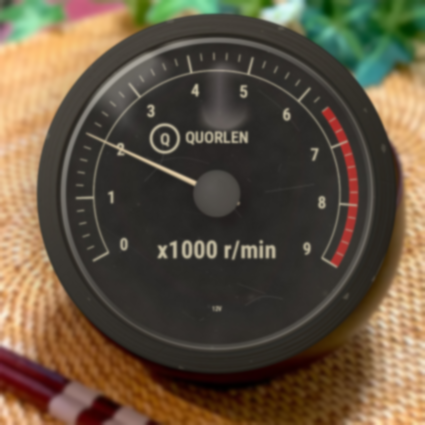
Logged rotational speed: 2000 rpm
